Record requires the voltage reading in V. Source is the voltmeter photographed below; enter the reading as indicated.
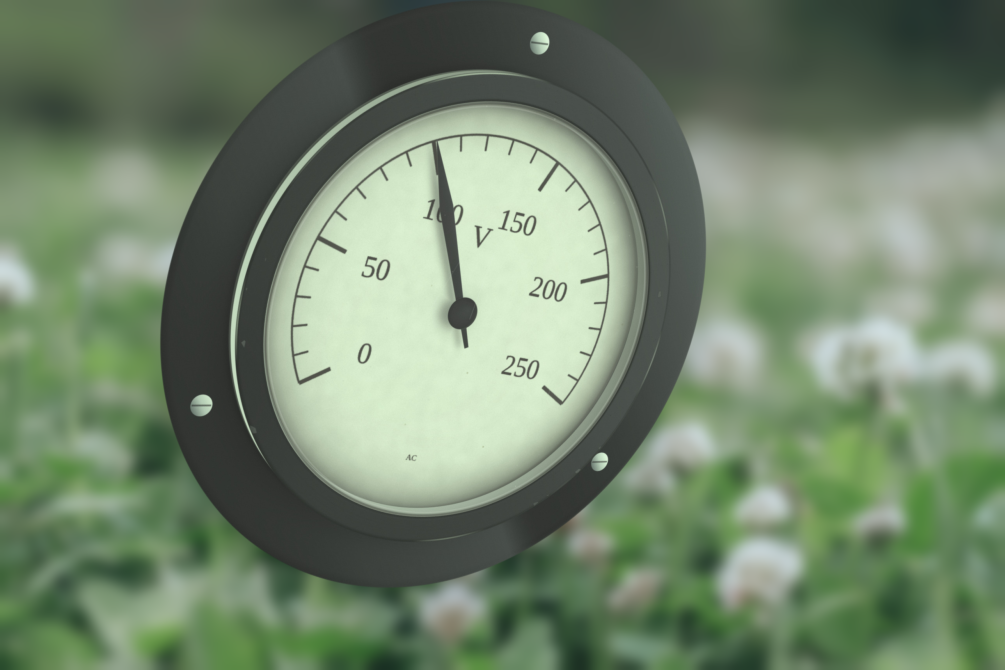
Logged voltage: 100 V
